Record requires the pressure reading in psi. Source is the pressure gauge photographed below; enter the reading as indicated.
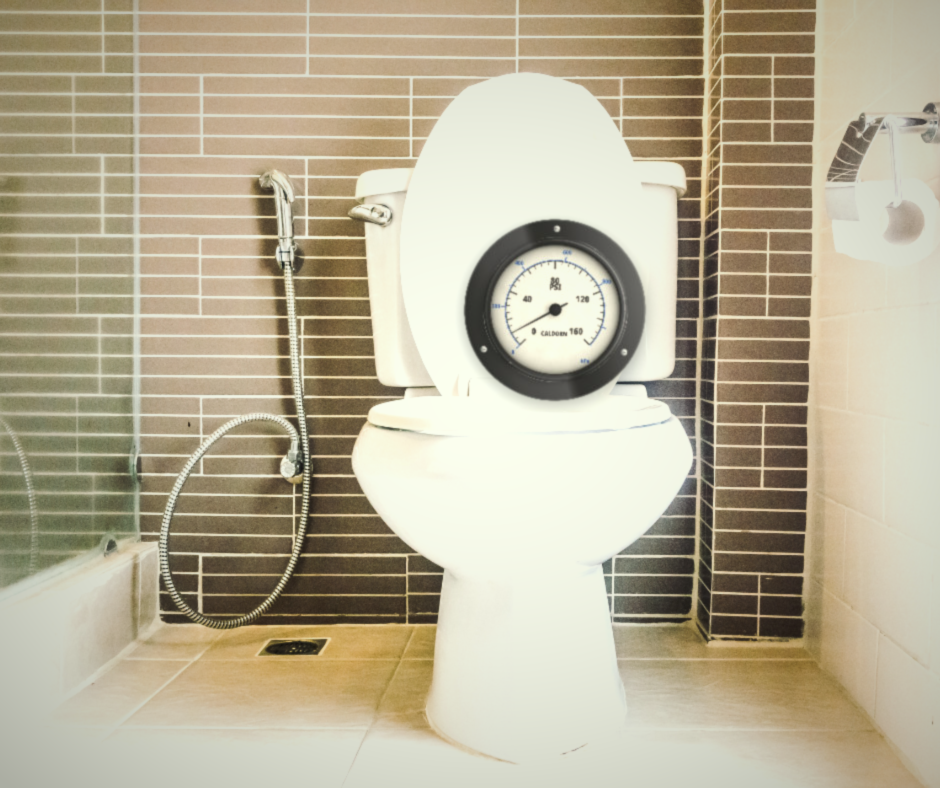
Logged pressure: 10 psi
